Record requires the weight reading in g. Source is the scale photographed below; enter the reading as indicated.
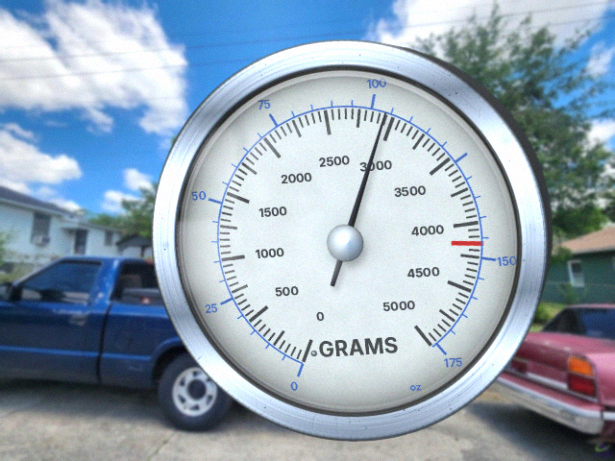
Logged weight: 2950 g
